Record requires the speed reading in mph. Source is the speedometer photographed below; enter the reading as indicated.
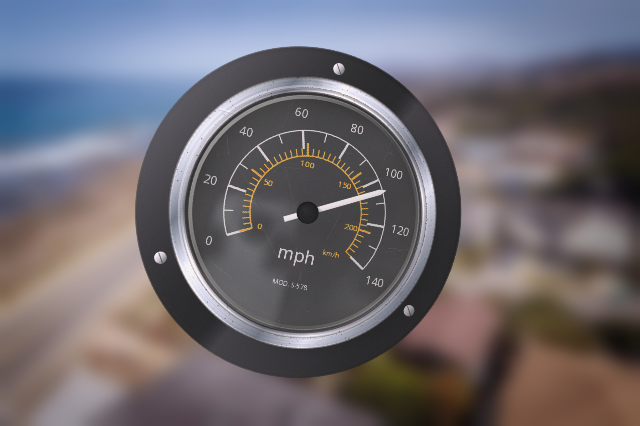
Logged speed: 105 mph
